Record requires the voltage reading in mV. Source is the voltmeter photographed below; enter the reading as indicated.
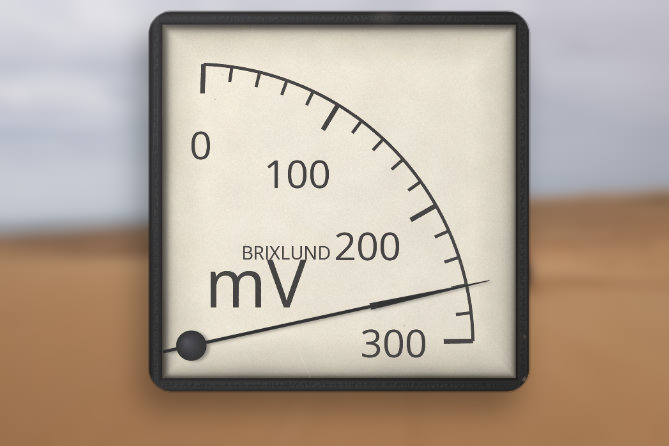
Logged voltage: 260 mV
